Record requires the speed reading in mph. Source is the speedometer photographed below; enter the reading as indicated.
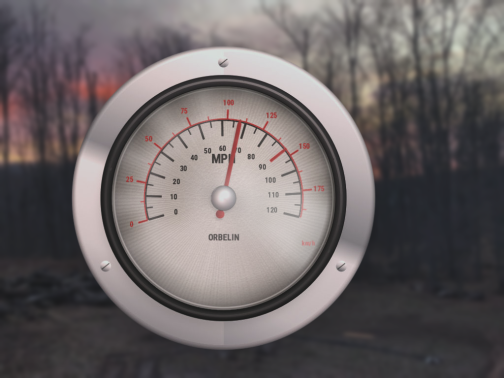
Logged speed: 67.5 mph
